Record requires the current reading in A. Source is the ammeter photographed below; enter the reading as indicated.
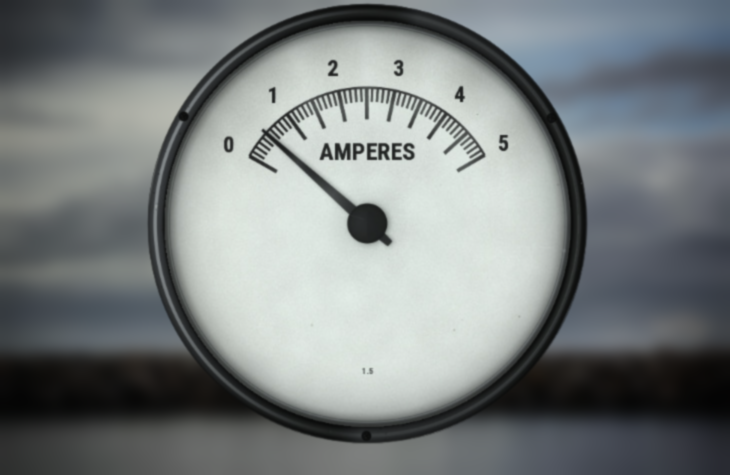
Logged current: 0.5 A
